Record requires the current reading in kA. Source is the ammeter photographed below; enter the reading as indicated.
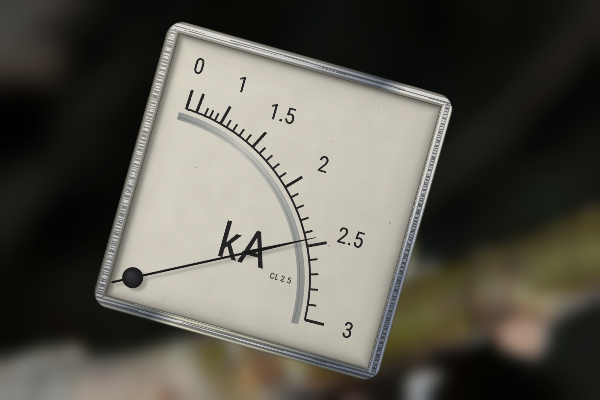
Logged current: 2.45 kA
